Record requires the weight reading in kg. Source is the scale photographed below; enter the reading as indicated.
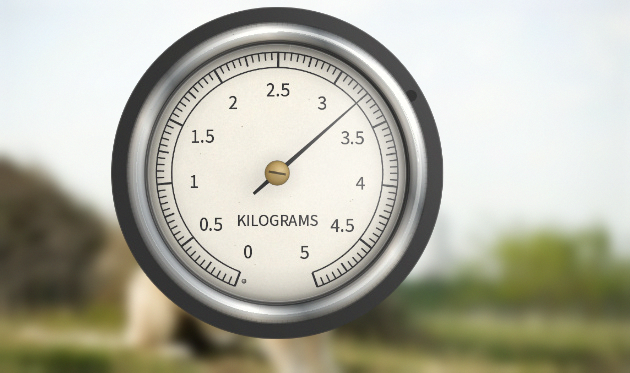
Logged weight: 3.25 kg
